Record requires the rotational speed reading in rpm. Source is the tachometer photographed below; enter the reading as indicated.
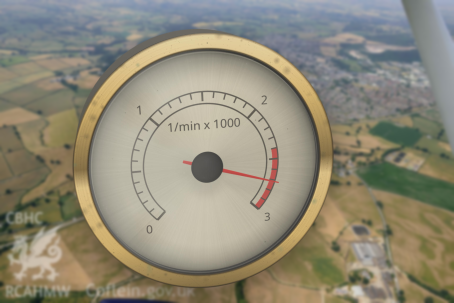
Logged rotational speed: 2700 rpm
